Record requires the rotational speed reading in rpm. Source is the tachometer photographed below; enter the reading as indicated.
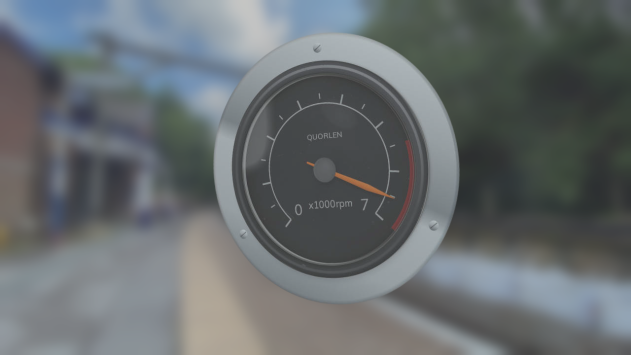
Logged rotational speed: 6500 rpm
